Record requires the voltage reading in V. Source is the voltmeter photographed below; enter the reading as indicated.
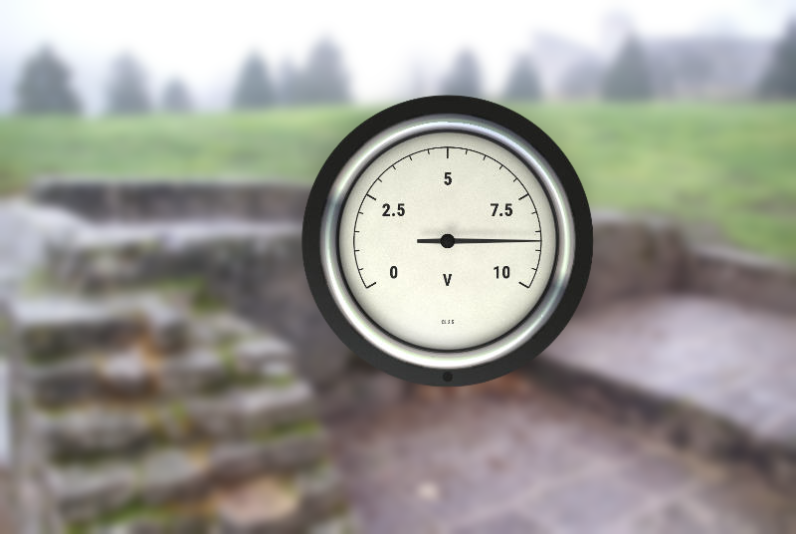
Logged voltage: 8.75 V
